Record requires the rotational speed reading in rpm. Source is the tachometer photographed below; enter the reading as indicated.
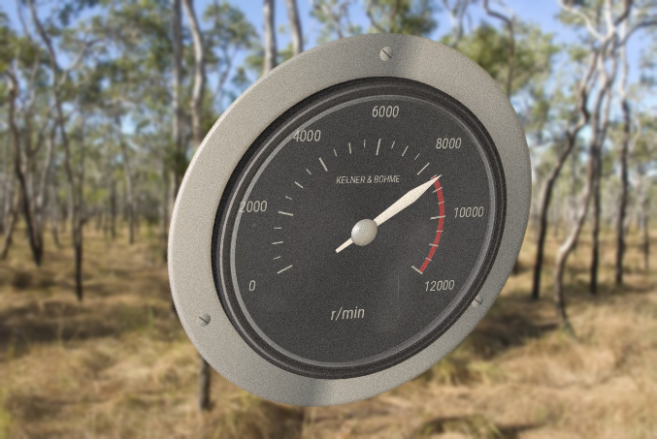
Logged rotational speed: 8500 rpm
